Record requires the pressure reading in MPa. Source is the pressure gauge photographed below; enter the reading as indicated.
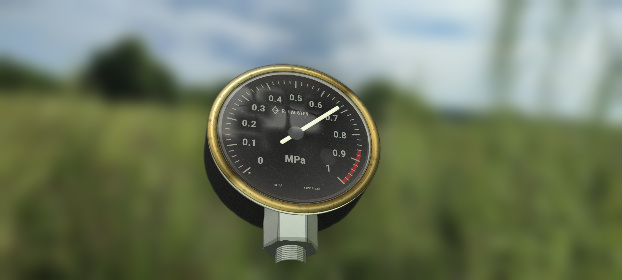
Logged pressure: 0.68 MPa
